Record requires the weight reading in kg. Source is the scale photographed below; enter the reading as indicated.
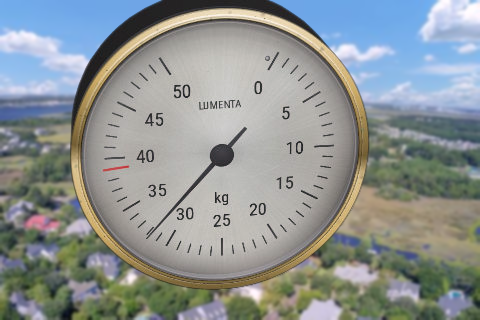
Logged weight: 32 kg
